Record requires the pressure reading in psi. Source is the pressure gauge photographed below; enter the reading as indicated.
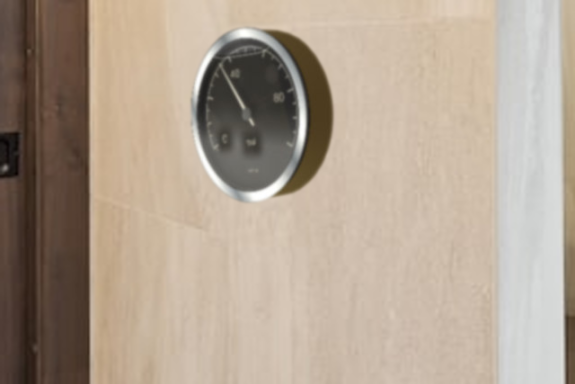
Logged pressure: 35 psi
